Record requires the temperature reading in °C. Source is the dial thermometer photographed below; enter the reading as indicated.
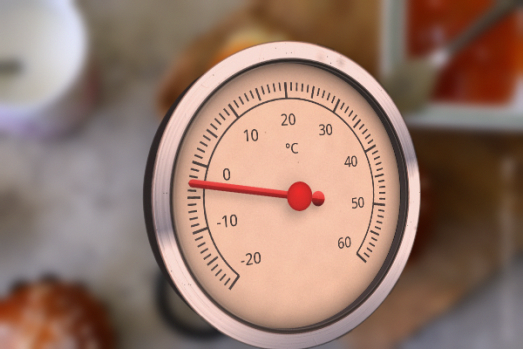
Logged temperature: -3 °C
